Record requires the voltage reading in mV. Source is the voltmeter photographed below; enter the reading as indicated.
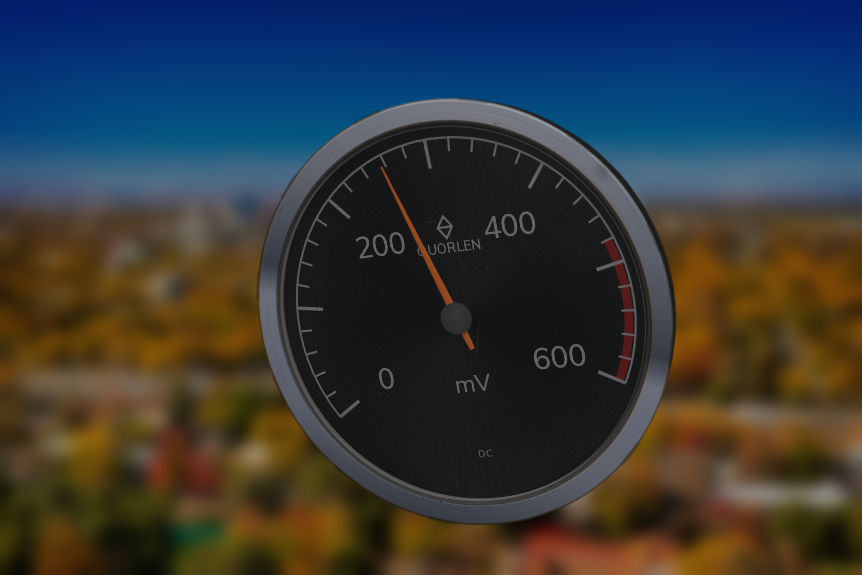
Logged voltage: 260 mV
